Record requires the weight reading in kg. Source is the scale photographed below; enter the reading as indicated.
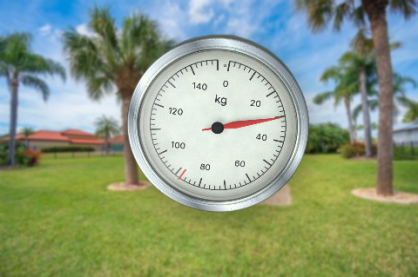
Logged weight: 30 kg
